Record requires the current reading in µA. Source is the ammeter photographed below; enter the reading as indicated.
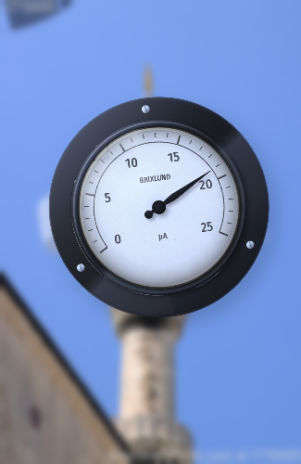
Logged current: 19 µA
